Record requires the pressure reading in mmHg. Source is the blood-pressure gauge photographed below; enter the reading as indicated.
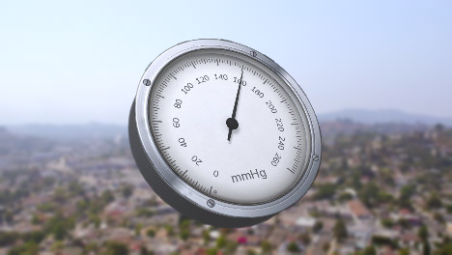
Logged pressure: 160 mmHg
